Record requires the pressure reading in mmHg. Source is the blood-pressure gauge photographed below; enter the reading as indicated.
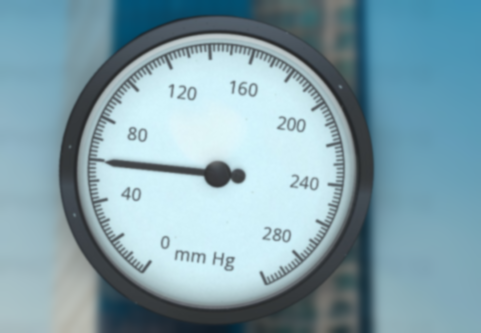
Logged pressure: 60 mmHg
